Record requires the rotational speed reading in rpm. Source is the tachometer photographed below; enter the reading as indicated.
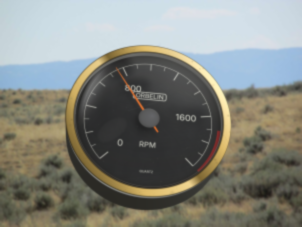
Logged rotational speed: 750 rpm
